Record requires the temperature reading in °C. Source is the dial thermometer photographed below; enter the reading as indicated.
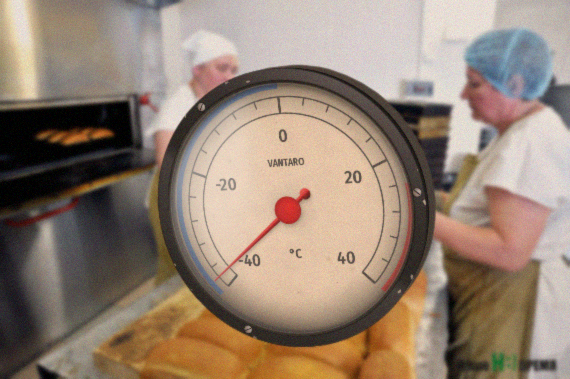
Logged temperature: -38 °C
